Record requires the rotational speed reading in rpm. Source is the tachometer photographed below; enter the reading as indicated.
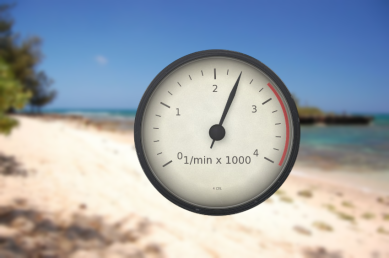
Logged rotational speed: 2400 rpm
